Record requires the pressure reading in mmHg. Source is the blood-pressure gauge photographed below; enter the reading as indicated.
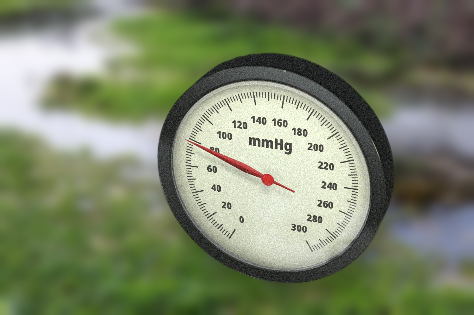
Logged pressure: 80 mmHg
